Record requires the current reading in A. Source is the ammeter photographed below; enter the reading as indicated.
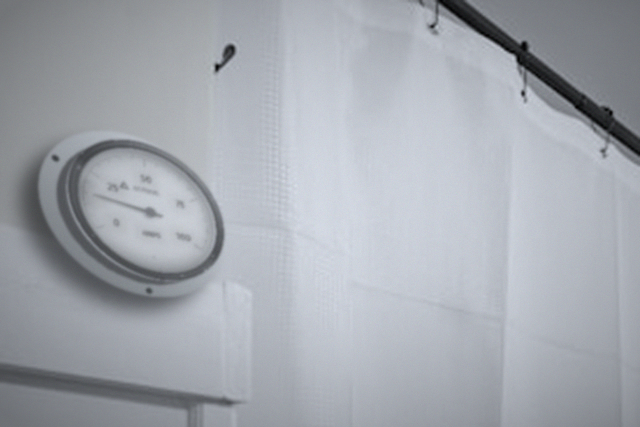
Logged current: 15 A
